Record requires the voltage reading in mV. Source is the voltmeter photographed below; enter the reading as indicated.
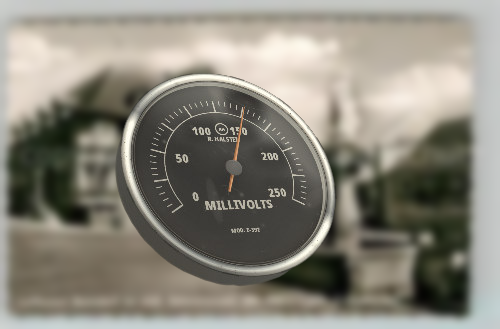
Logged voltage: 150 mV
